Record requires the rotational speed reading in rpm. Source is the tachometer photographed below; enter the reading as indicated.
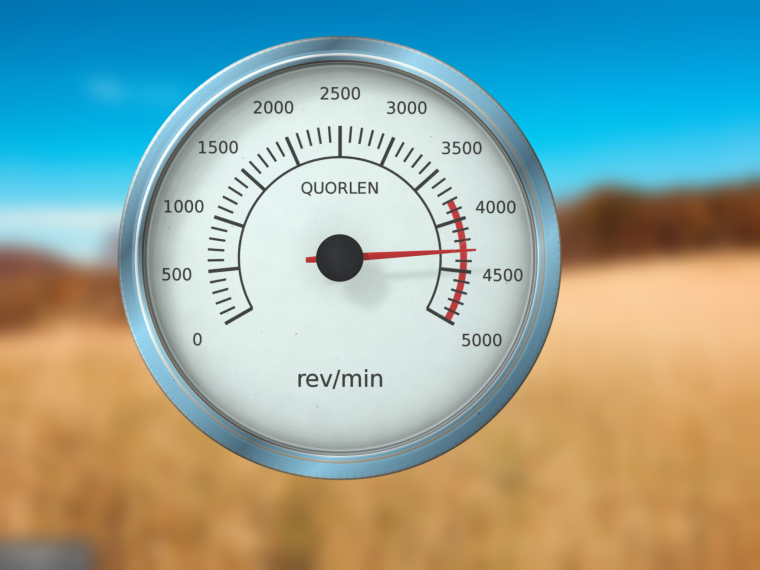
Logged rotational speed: 4300 rpm
